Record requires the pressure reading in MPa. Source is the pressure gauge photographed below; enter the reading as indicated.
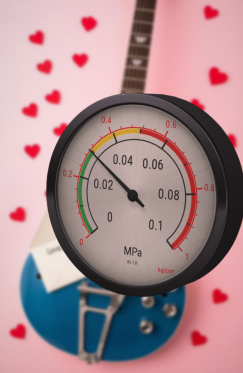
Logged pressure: 0.03 MPa
